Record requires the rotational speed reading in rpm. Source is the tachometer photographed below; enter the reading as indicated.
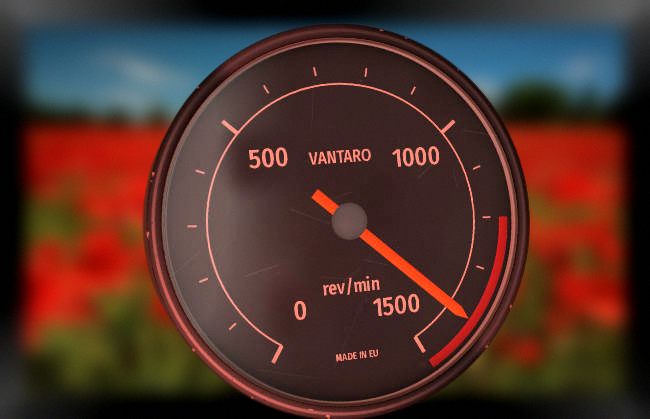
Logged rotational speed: 1400 rpm
